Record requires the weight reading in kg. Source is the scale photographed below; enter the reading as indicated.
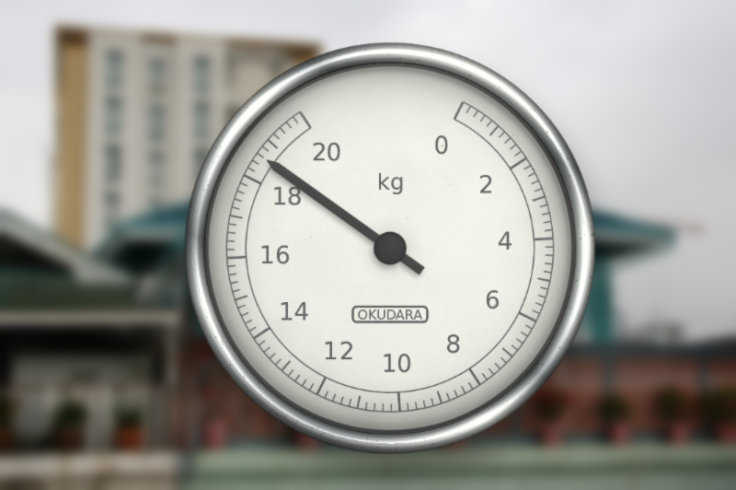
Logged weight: 18.6 kg
